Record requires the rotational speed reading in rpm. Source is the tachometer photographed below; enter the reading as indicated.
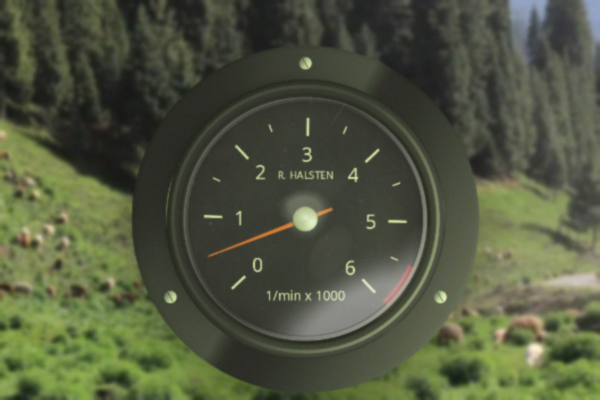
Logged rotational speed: 500 rpm
